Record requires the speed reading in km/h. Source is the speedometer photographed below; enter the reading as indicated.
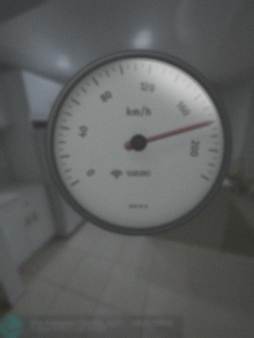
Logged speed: 180 km/h
